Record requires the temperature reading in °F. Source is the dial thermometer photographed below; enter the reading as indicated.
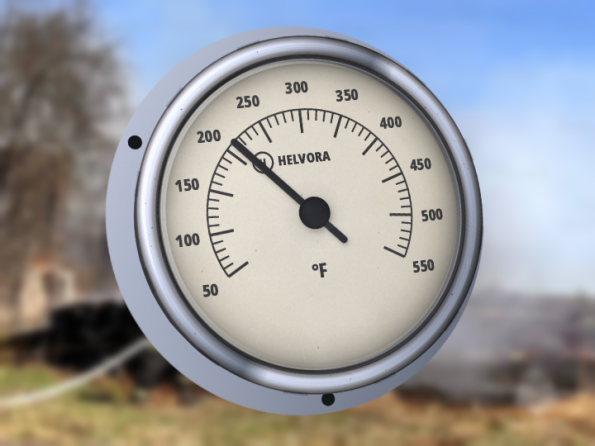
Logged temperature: 210 °F
